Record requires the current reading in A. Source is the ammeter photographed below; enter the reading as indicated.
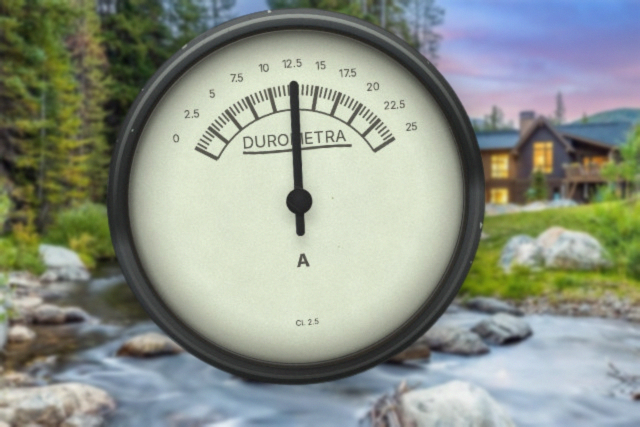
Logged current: 12.5 A
